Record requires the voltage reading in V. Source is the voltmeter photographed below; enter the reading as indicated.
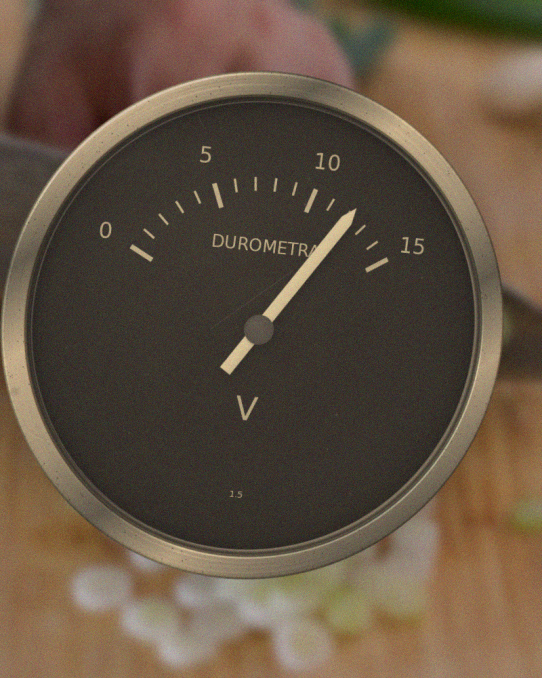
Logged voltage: 12 V
